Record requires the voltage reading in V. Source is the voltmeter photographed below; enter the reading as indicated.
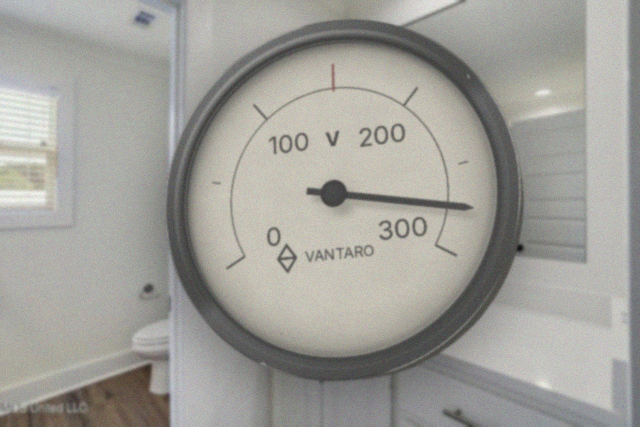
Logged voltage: 275 V
